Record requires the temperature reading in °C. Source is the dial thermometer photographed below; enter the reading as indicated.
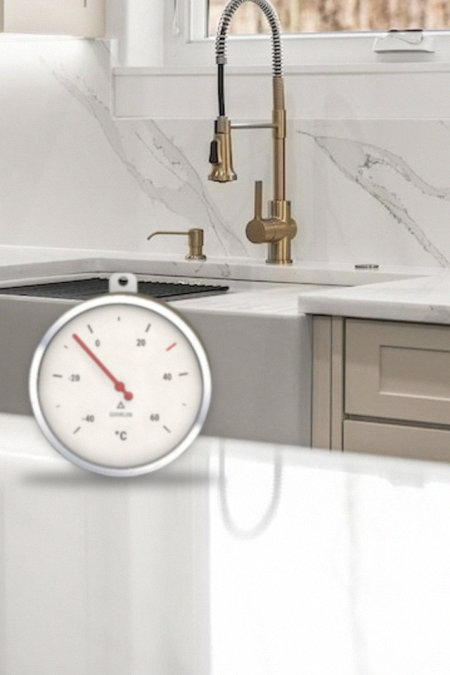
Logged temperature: -5 °C
